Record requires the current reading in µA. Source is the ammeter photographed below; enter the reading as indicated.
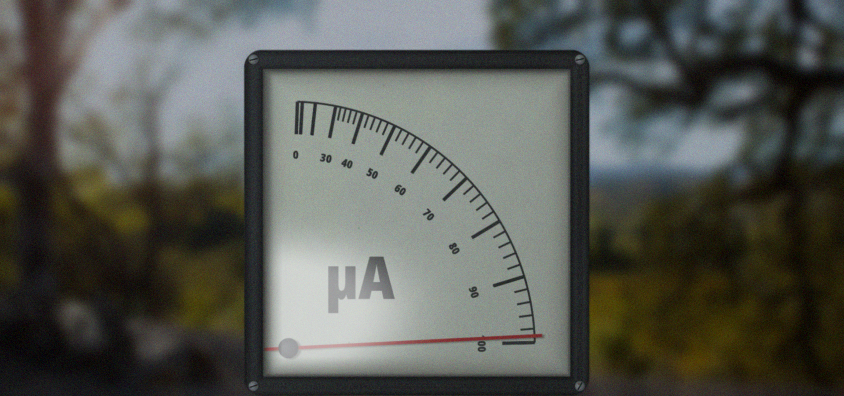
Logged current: 99 µA
